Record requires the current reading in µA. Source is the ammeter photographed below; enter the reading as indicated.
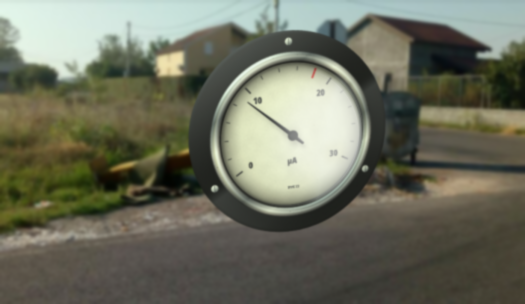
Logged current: 9 µA
